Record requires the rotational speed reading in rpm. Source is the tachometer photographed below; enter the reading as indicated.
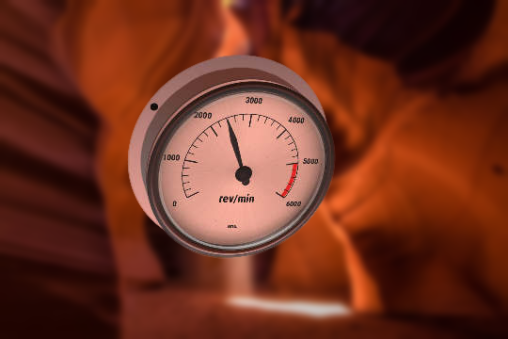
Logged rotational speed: 2400 rpm
